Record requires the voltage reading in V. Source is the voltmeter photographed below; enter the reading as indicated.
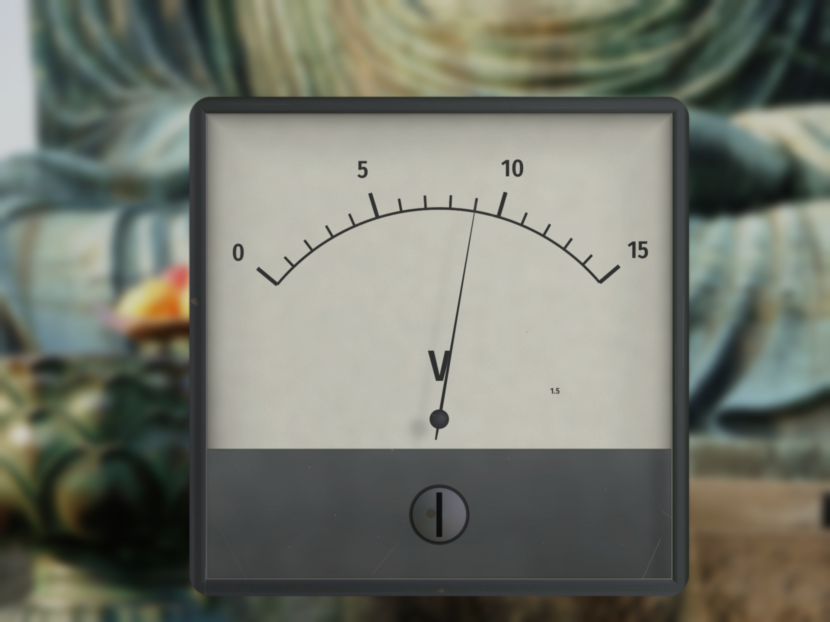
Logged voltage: 9 V
